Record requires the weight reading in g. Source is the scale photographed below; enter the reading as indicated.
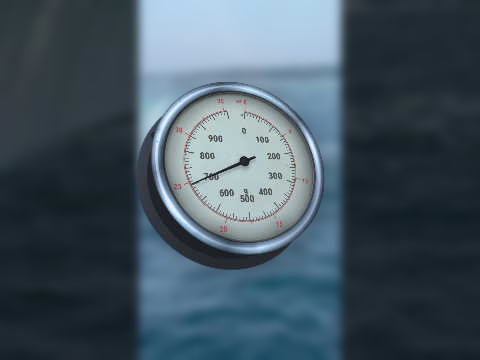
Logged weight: 700 g
